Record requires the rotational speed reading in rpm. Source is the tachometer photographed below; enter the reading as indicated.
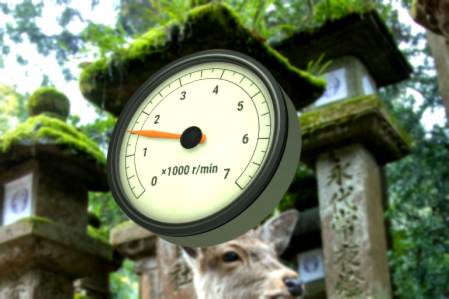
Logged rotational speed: 1500 rpm
